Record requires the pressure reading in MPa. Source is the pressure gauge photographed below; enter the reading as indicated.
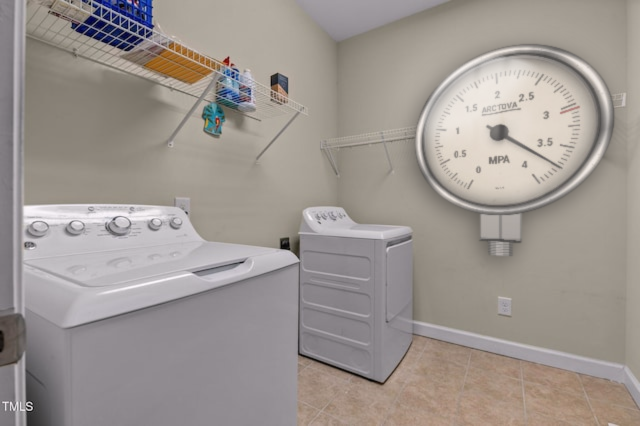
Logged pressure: 3.75 MPa
